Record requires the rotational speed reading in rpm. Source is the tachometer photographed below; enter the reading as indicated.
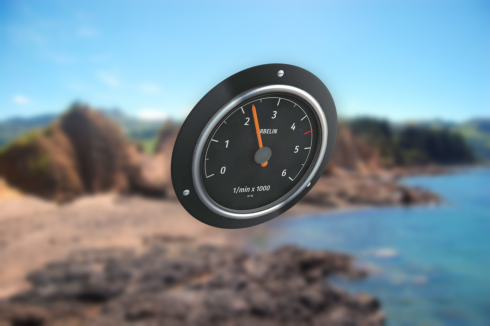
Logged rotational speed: 2250 rpm
